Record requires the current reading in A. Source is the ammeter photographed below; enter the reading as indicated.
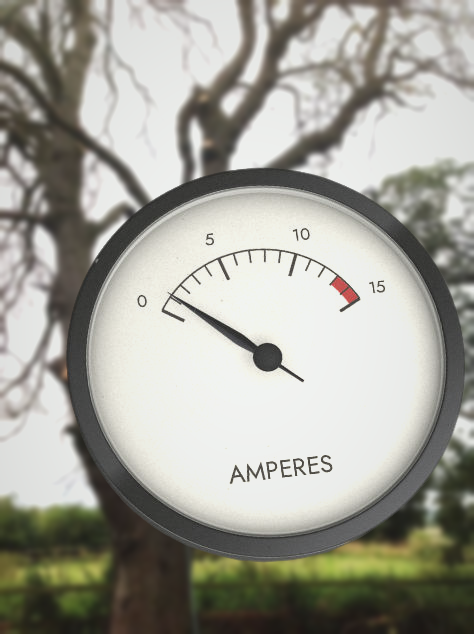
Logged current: 1 A
